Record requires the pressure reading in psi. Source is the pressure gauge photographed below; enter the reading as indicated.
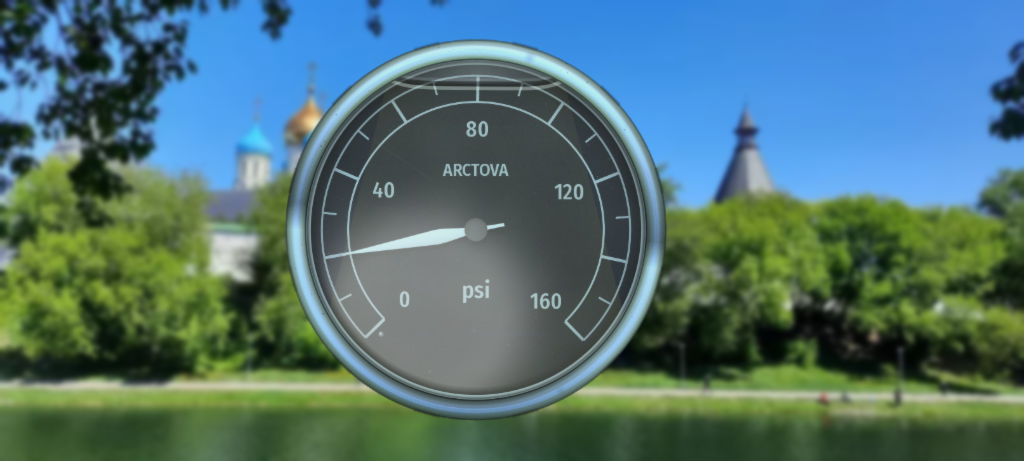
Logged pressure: 20 psi
